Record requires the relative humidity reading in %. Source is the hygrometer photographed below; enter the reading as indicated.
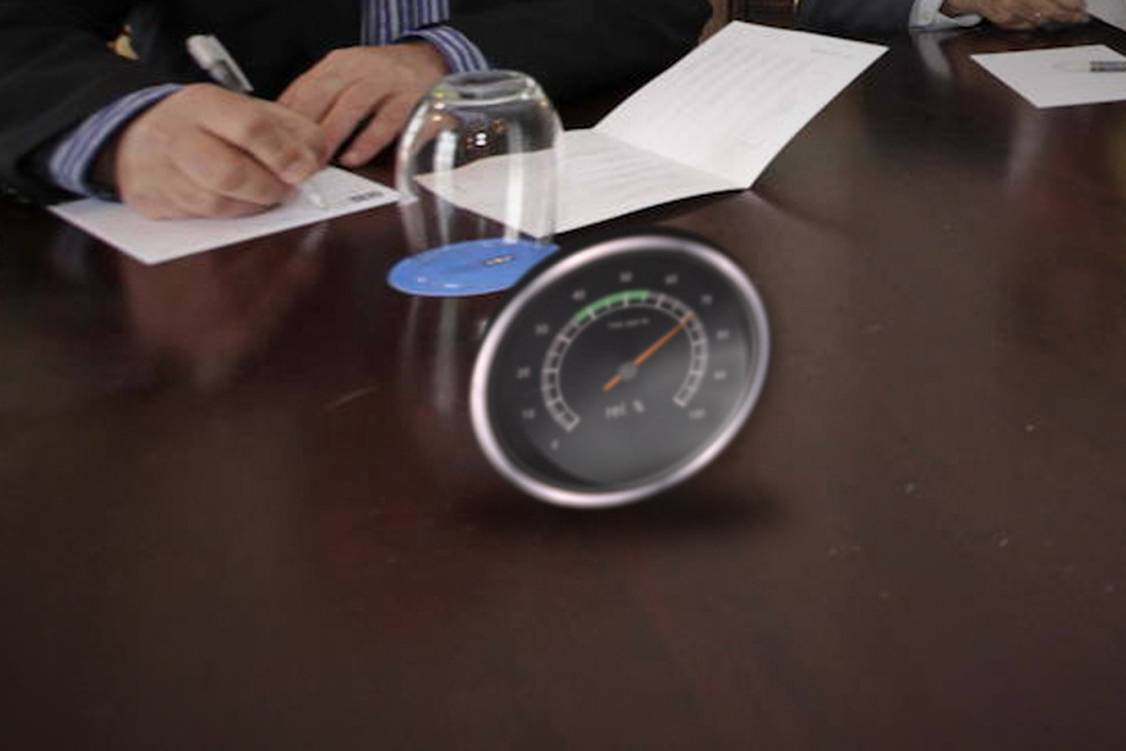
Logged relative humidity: 70 %
